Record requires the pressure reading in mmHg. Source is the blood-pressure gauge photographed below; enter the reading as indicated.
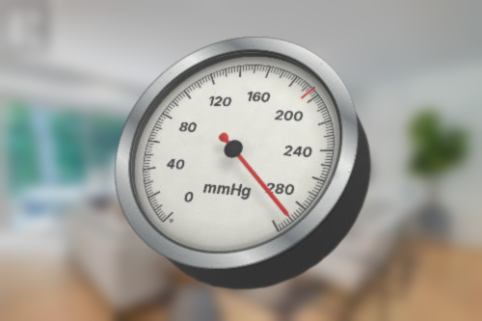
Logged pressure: 290 mmHg
